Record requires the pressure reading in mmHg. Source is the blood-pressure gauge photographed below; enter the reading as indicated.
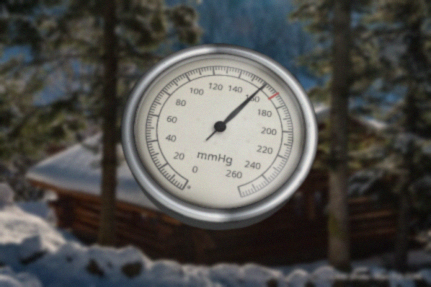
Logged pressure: 160 mmHg
